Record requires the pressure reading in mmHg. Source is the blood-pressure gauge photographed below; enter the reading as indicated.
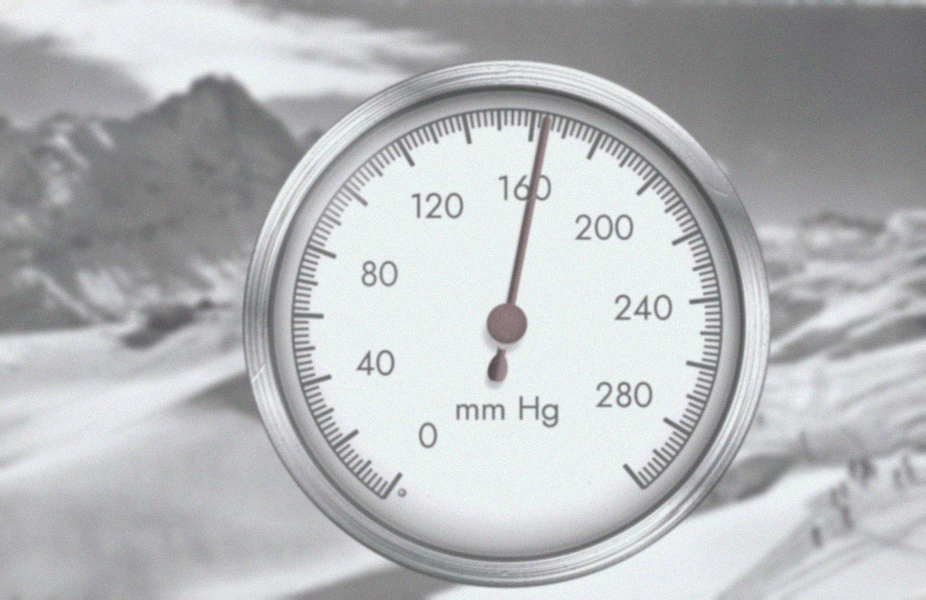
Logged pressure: 164 mmHg
